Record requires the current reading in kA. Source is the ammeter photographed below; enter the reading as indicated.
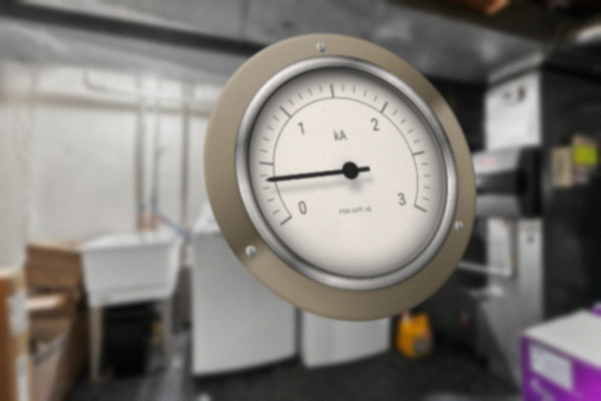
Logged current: 0.35 kA
